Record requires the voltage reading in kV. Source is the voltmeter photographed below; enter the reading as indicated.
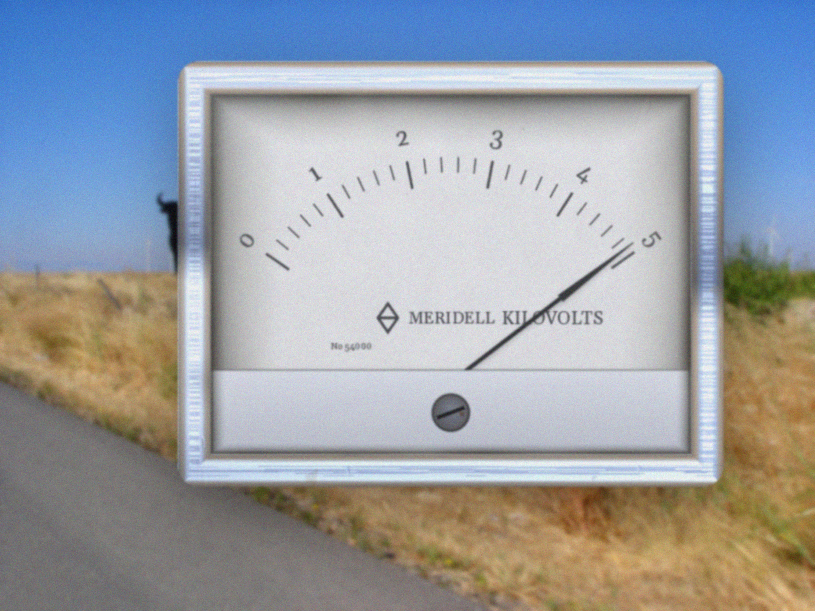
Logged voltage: 4.9 kV
